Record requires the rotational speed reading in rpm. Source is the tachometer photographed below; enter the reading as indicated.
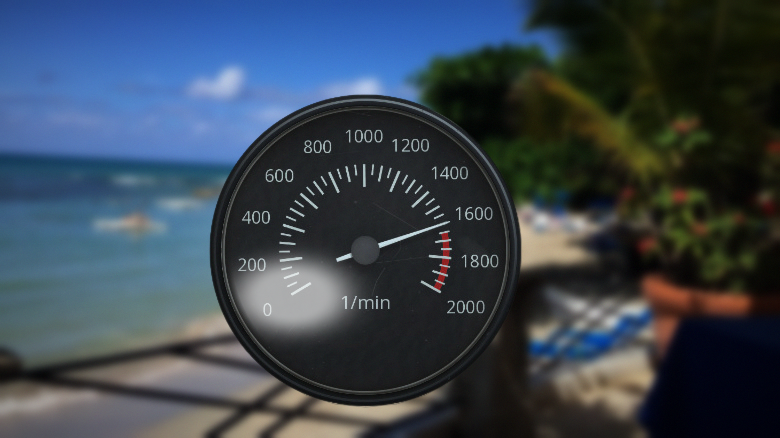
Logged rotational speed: 1600 rpm
